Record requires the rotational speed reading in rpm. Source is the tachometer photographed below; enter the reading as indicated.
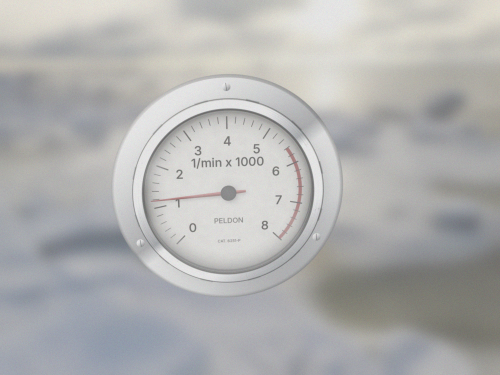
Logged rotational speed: 1200 rpm
